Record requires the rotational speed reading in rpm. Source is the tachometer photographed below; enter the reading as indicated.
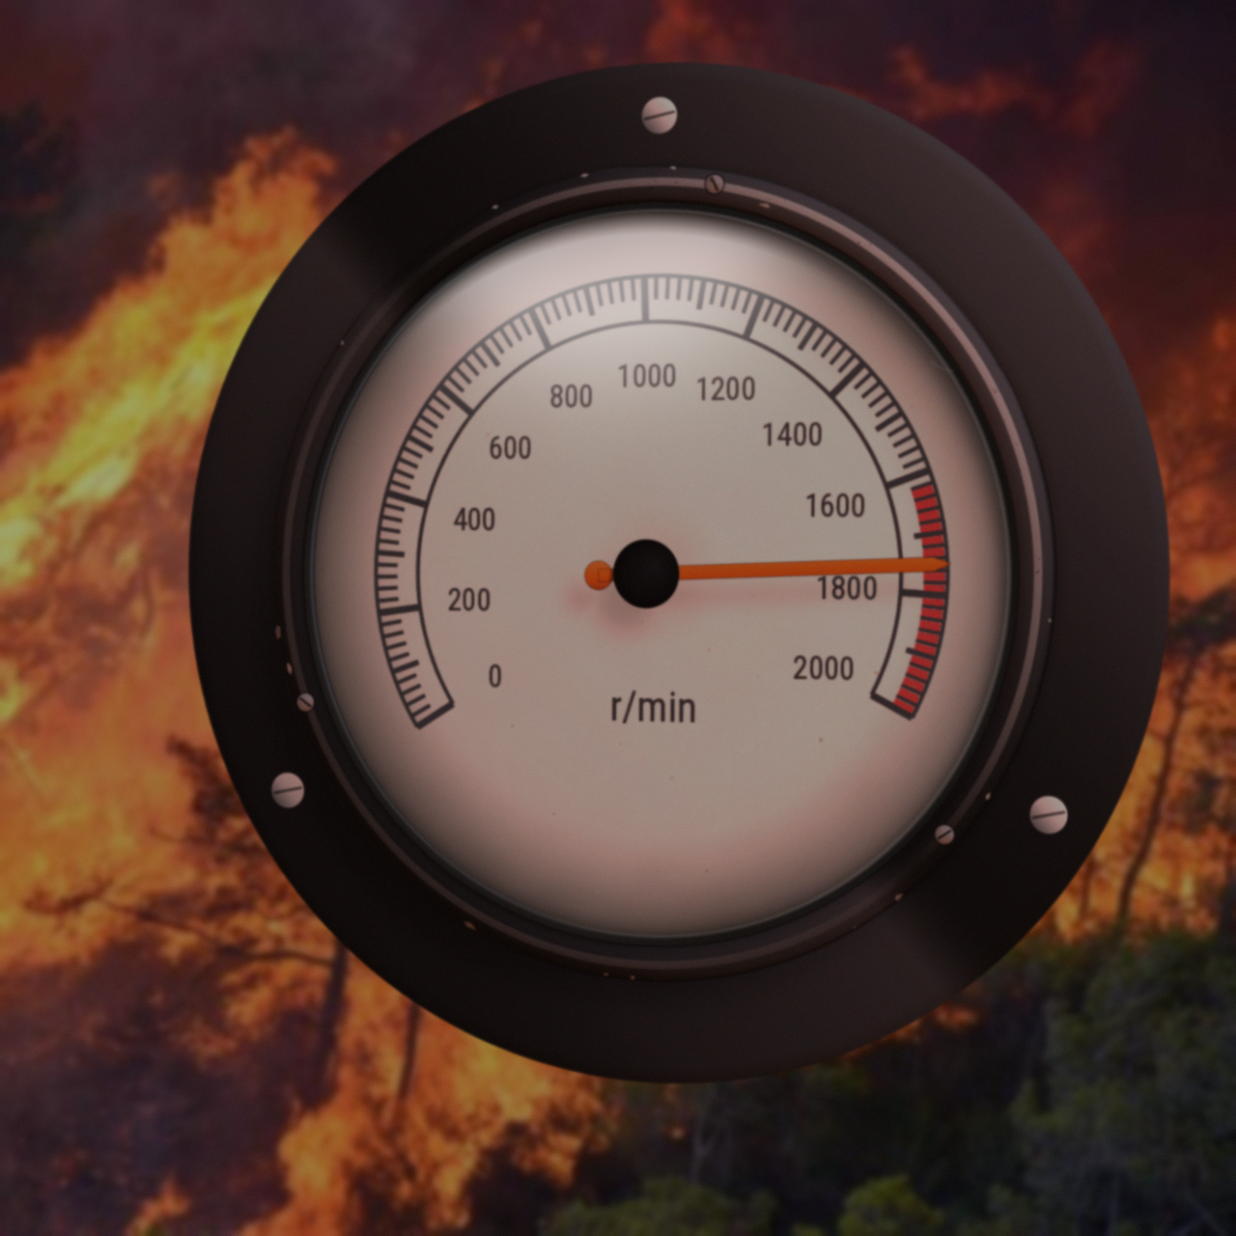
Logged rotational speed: 1750 rpm
